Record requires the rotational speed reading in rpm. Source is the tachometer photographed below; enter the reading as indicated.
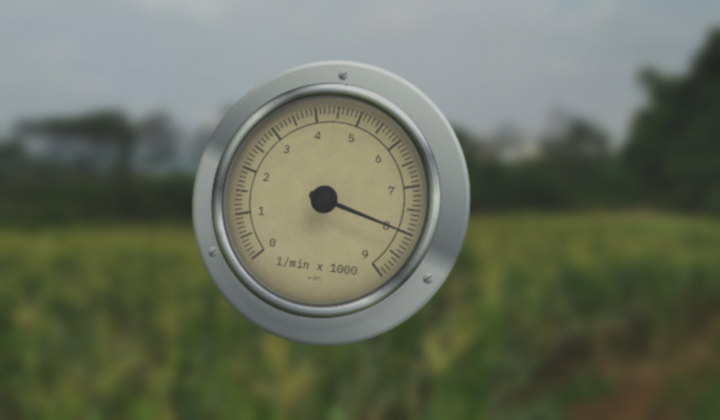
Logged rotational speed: 8000 rpm
